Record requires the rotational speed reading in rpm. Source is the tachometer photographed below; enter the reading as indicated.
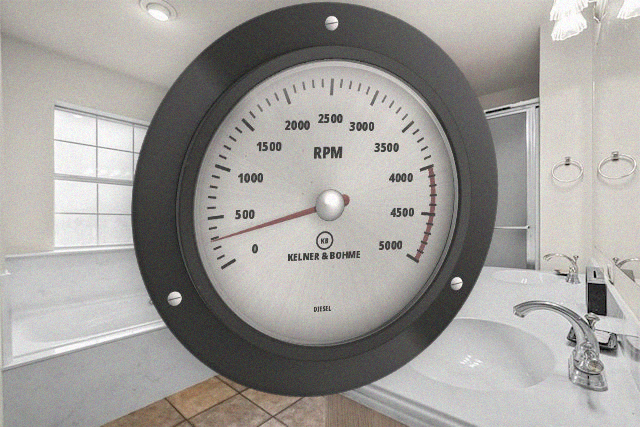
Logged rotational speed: 300 rpm
